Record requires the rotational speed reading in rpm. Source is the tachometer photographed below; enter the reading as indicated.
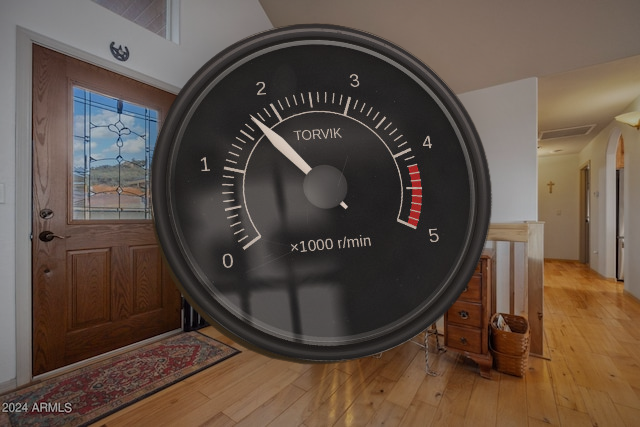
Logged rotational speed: 1700 rpm
